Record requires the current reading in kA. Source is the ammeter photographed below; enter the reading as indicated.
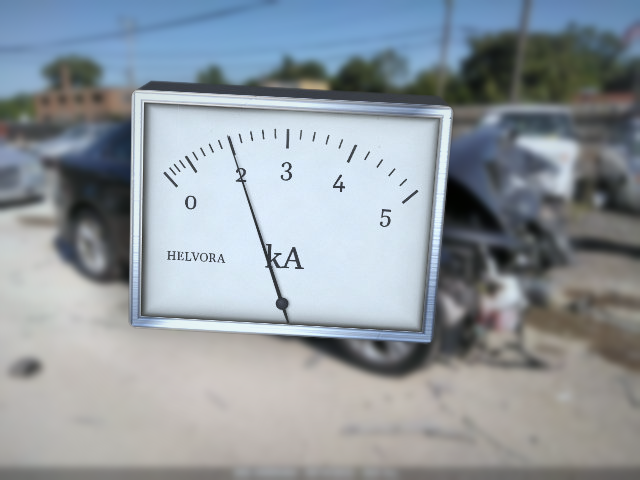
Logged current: 2 kA
